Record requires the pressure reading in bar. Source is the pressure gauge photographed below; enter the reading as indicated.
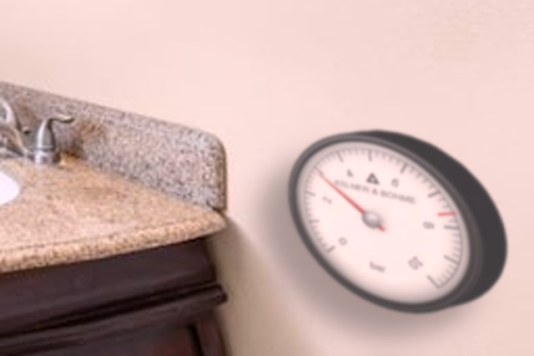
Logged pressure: 3 bar
